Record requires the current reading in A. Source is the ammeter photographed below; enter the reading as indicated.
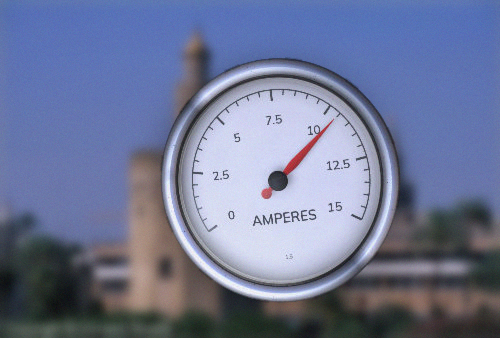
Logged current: 10.5 A
